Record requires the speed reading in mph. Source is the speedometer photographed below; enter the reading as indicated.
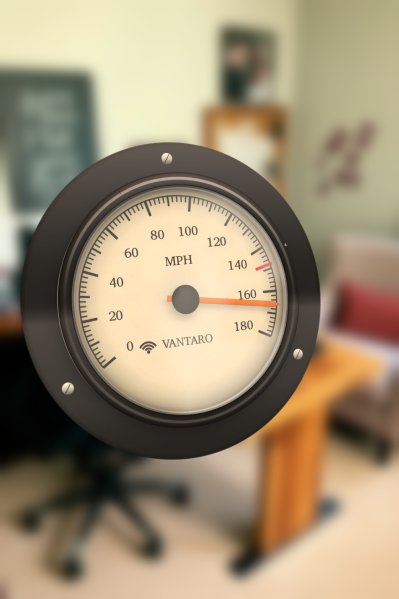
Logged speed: 166 mph
